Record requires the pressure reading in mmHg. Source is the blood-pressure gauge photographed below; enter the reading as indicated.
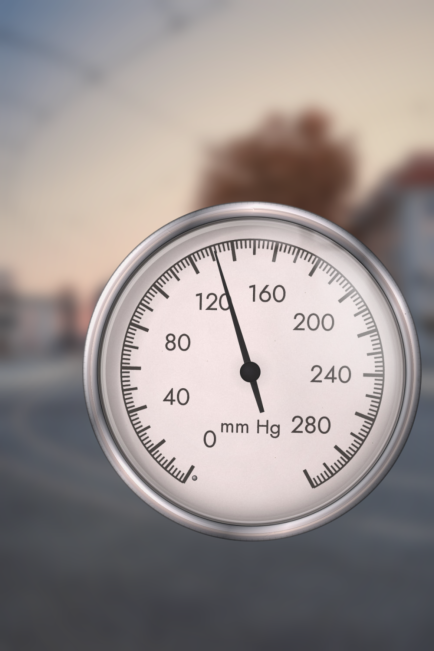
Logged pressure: 132 mmHg
